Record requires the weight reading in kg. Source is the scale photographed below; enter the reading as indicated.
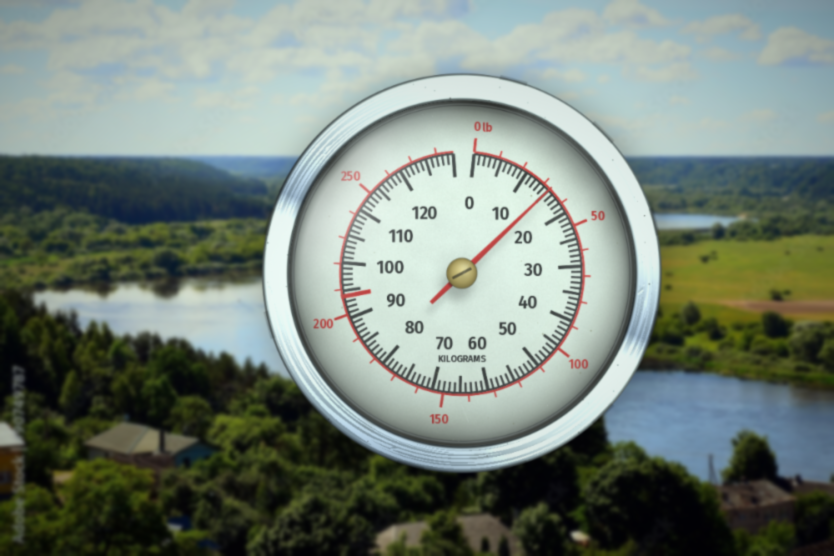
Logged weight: 15 kg
